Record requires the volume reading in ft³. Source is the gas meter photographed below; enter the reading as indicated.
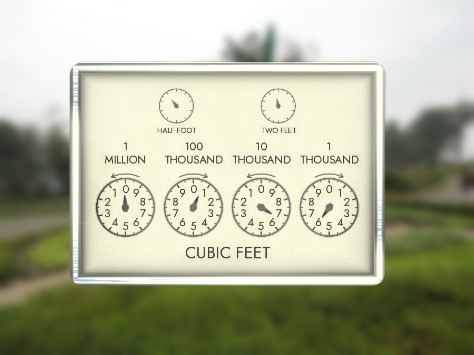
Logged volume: 6600 ft³
